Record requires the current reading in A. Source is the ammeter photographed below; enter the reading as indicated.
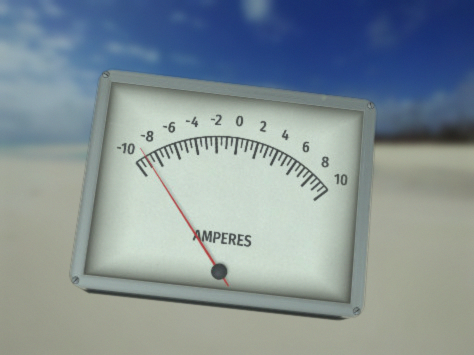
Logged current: -9 A
